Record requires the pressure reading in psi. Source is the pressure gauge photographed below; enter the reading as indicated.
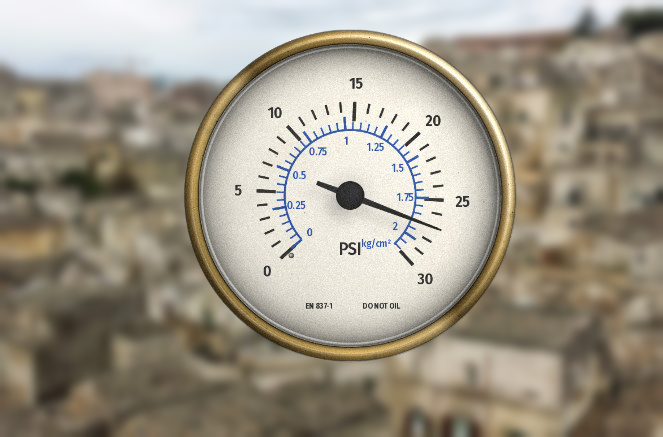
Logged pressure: 27 psi
